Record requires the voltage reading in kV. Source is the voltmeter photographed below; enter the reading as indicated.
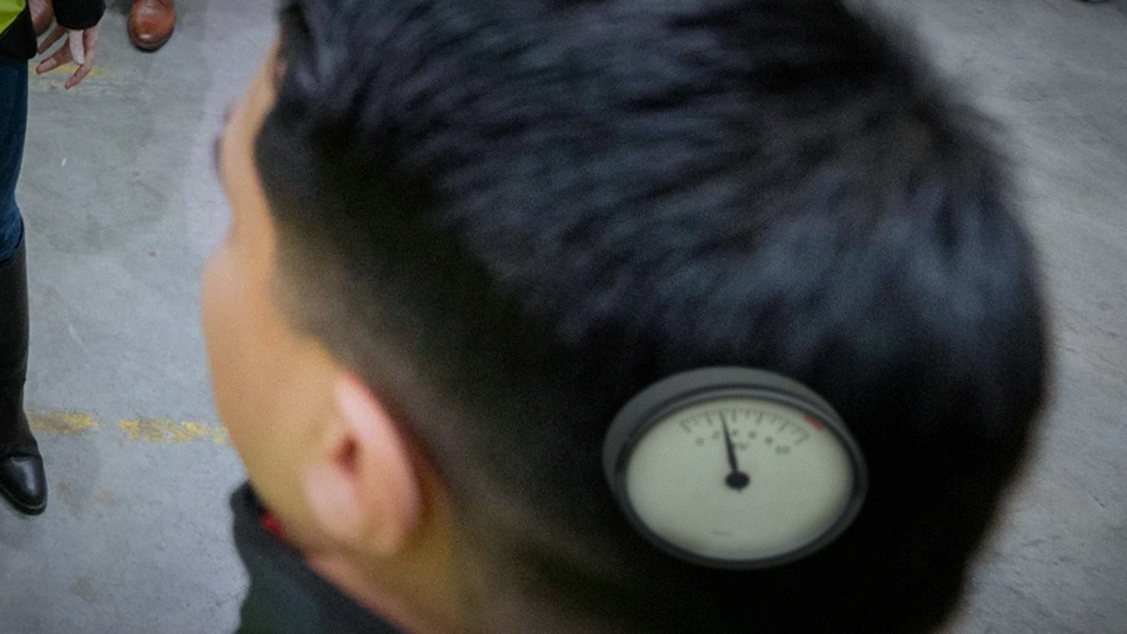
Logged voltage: 3 kV
